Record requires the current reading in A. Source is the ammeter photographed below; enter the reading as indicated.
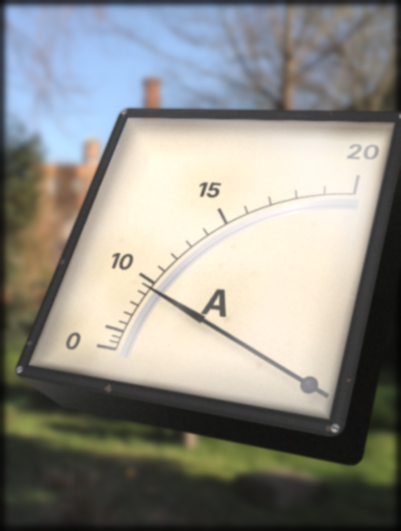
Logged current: 9.5 A
